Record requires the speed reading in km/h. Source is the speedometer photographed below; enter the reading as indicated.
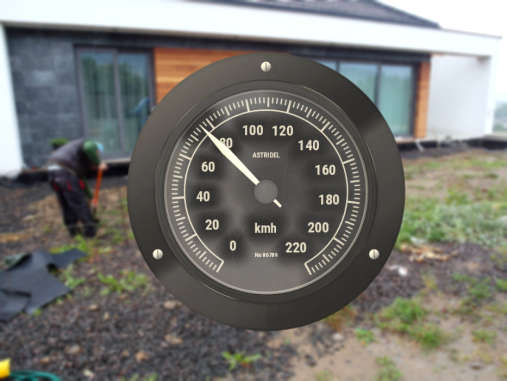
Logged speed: 76 km/h
